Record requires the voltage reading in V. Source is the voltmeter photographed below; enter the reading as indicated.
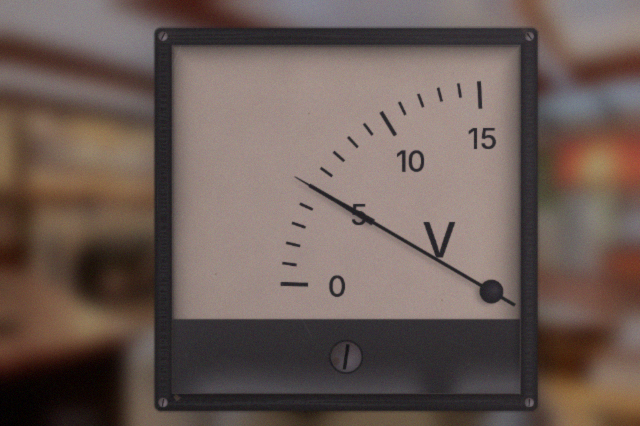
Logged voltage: 5 V
